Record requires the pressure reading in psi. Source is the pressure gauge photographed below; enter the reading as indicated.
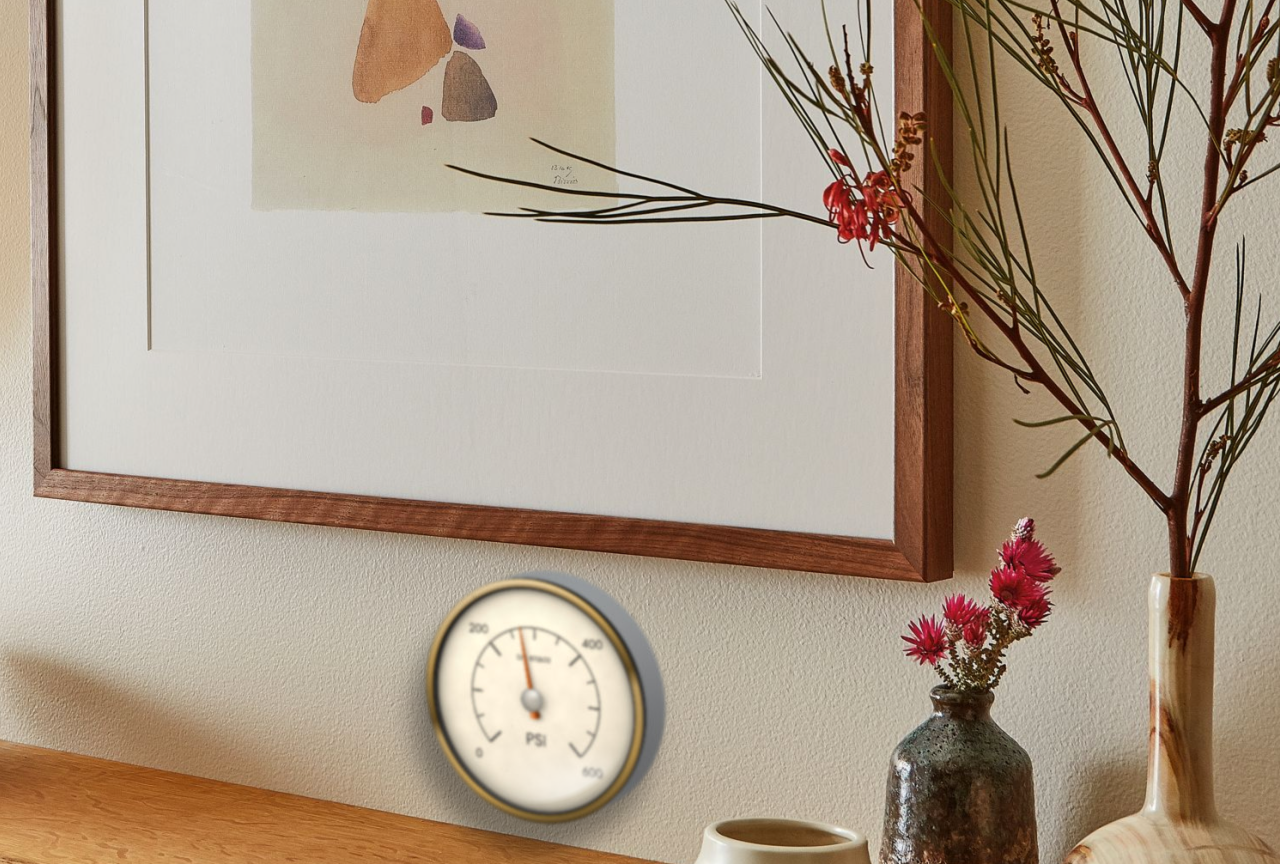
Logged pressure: 275 psi
